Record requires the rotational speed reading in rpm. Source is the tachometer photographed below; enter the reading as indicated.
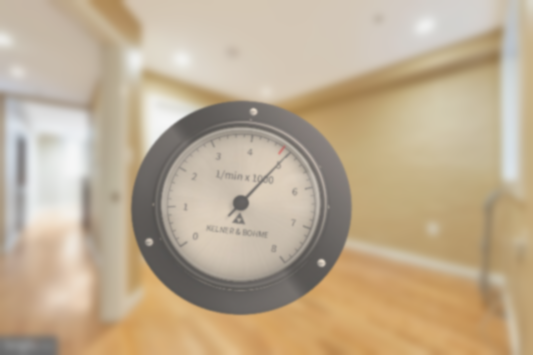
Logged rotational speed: 5000 rpm
